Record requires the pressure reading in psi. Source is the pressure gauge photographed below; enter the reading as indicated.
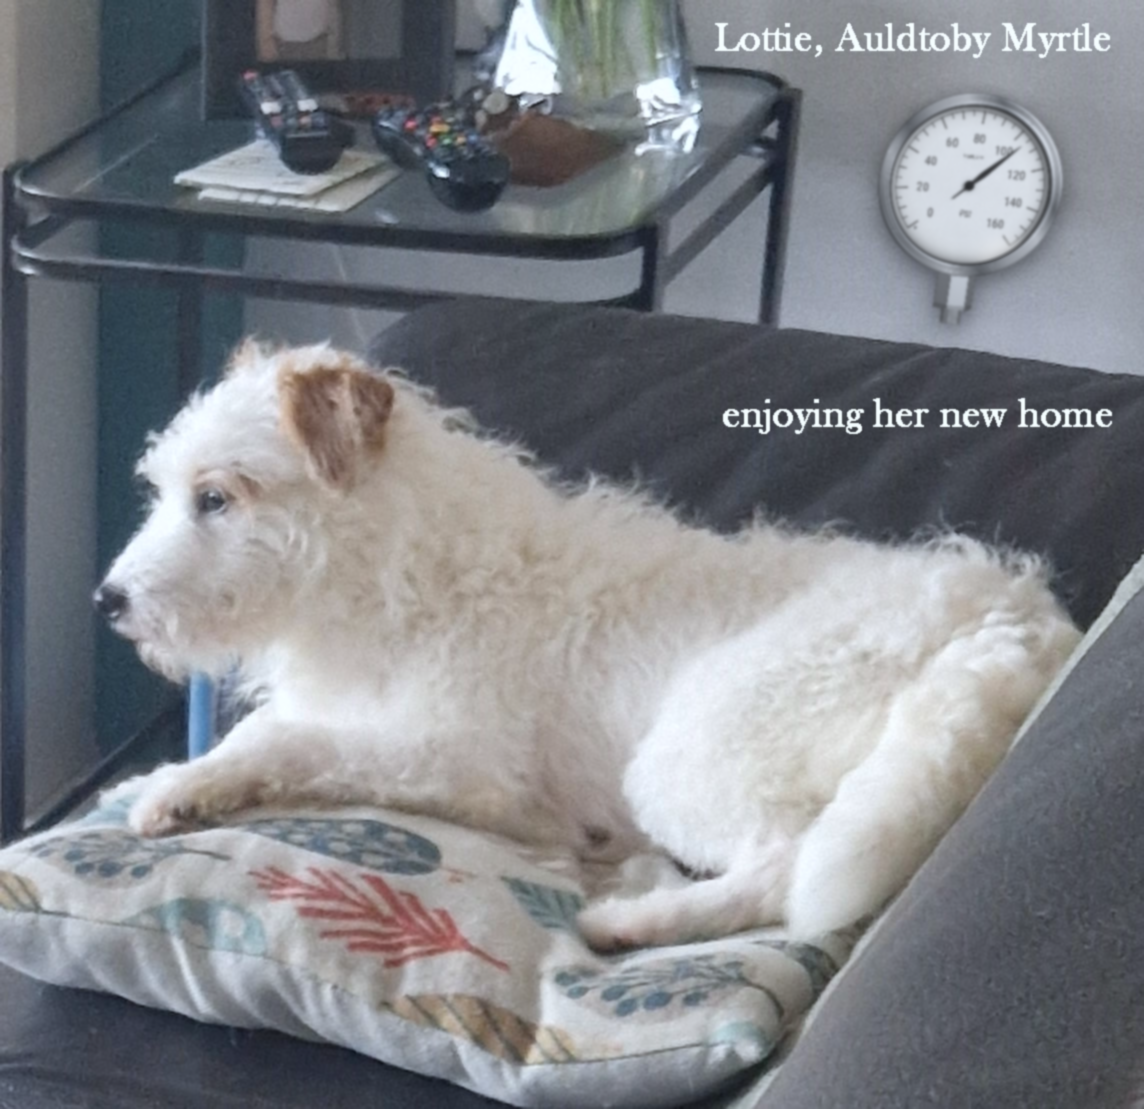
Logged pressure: 105 psi
